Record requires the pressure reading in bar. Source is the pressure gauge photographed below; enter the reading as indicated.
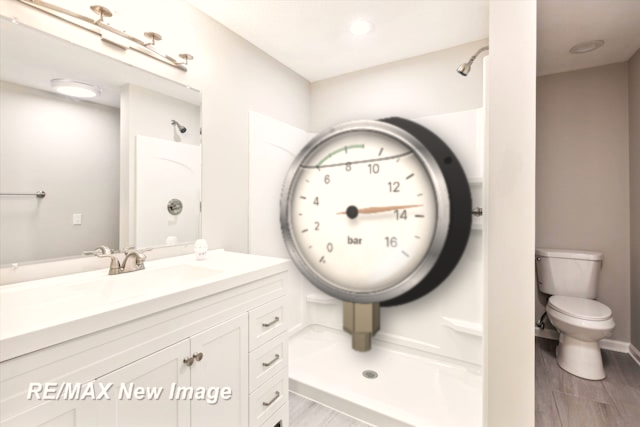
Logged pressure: 13.5 bar
